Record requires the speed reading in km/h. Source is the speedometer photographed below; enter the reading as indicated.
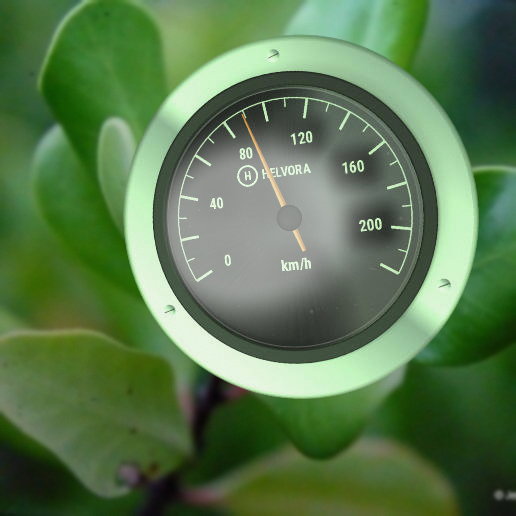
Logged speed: 90 km/h
